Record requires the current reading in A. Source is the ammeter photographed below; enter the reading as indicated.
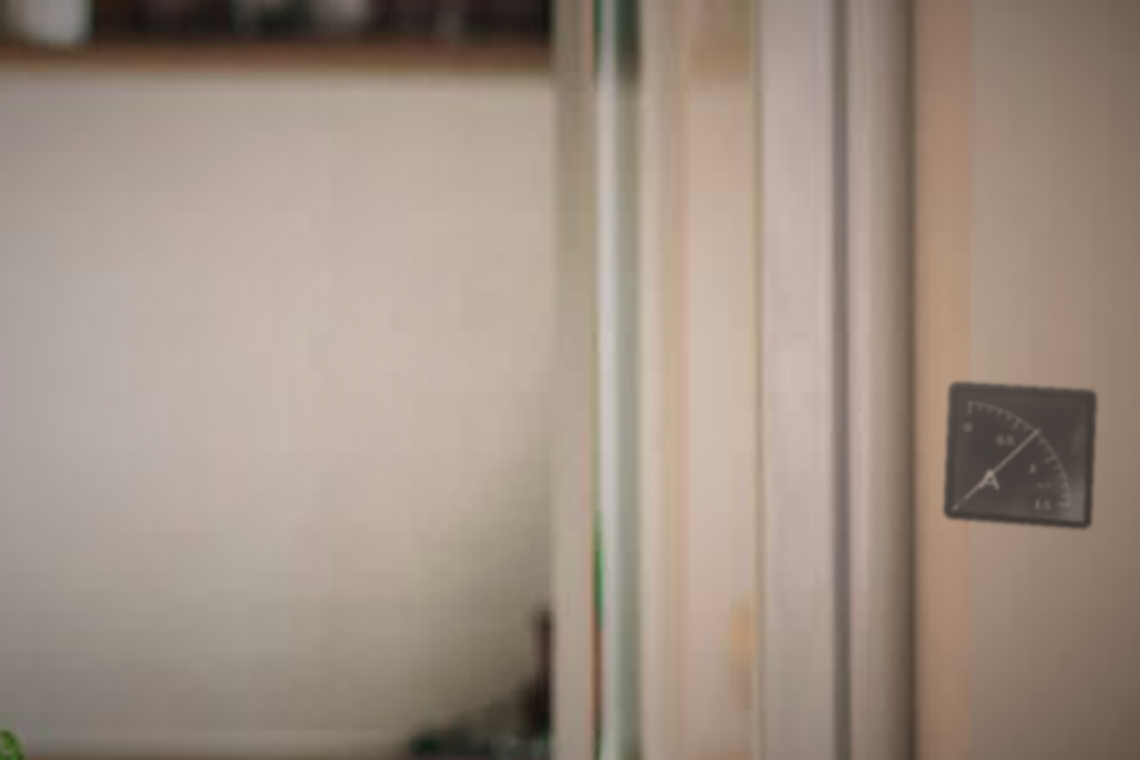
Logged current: 0.7 A
